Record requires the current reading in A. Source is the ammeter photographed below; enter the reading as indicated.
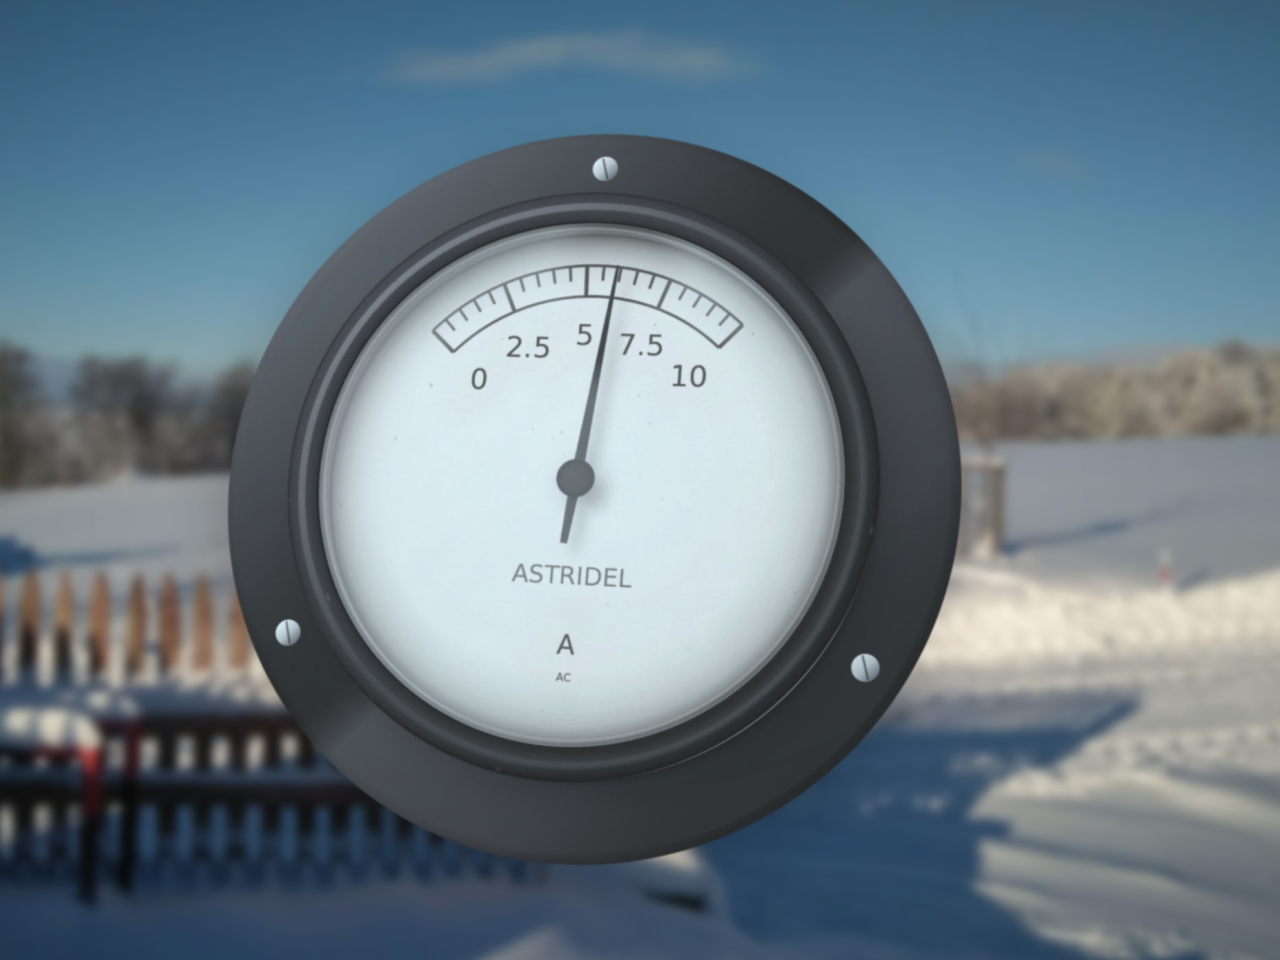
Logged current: 6 A
